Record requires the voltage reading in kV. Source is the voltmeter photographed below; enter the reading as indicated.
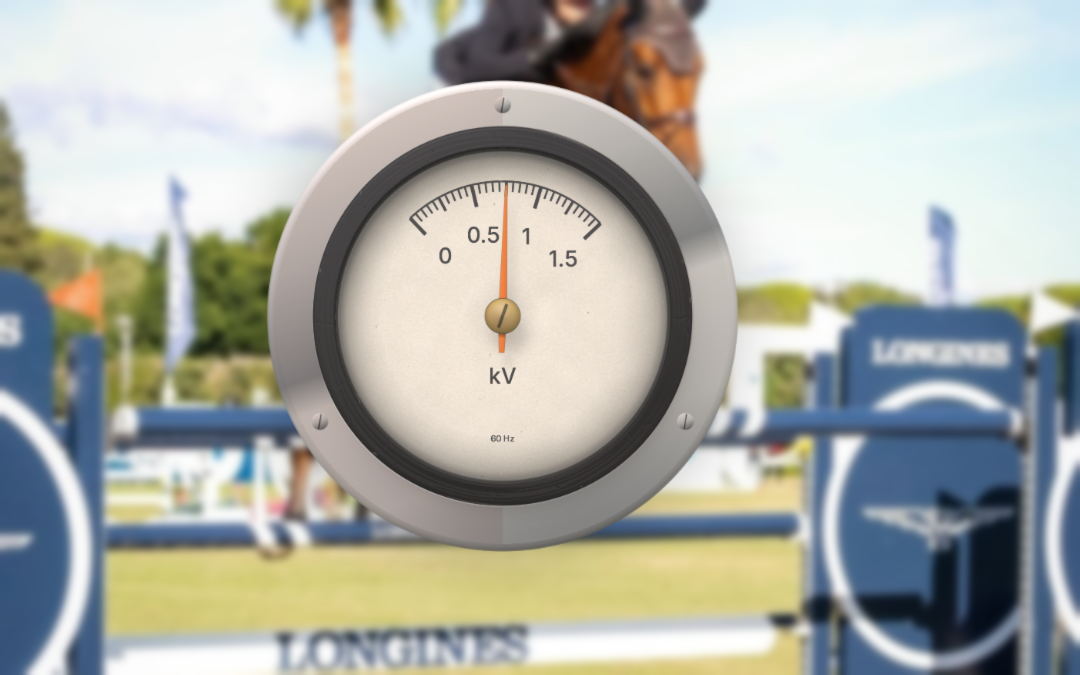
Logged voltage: 0.75 kV
